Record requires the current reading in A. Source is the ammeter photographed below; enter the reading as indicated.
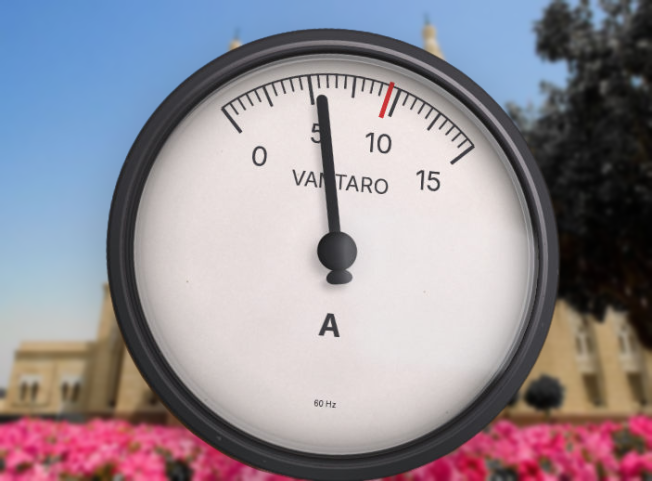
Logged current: 5.5 A
